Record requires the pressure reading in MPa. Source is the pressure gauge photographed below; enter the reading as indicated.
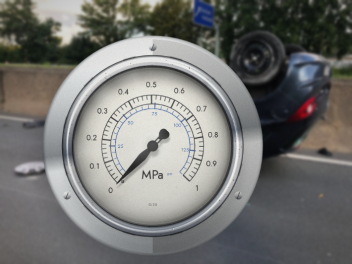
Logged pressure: 0 MPa
